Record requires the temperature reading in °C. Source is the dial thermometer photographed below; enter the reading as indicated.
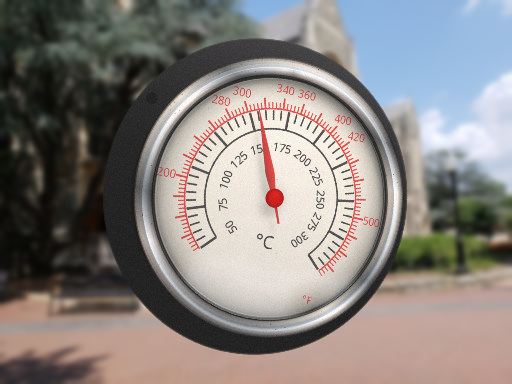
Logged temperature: 155 °C
